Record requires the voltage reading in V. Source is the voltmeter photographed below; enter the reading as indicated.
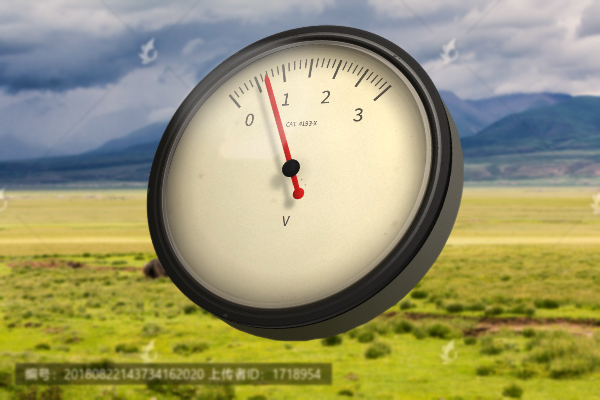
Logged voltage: 0.7 V
